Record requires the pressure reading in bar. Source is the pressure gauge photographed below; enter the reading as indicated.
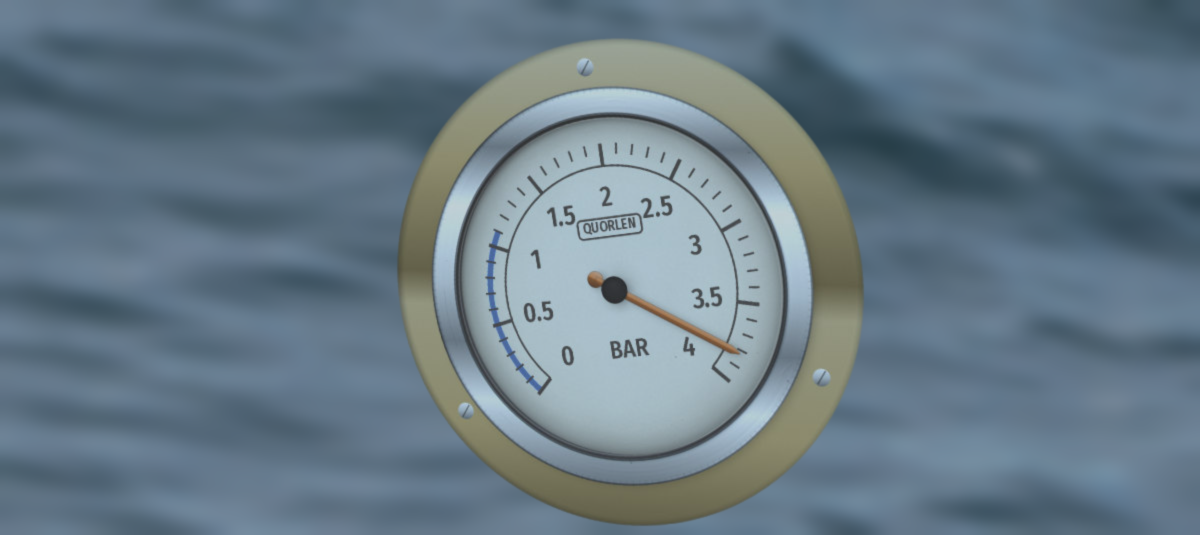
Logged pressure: 3.8 bar
